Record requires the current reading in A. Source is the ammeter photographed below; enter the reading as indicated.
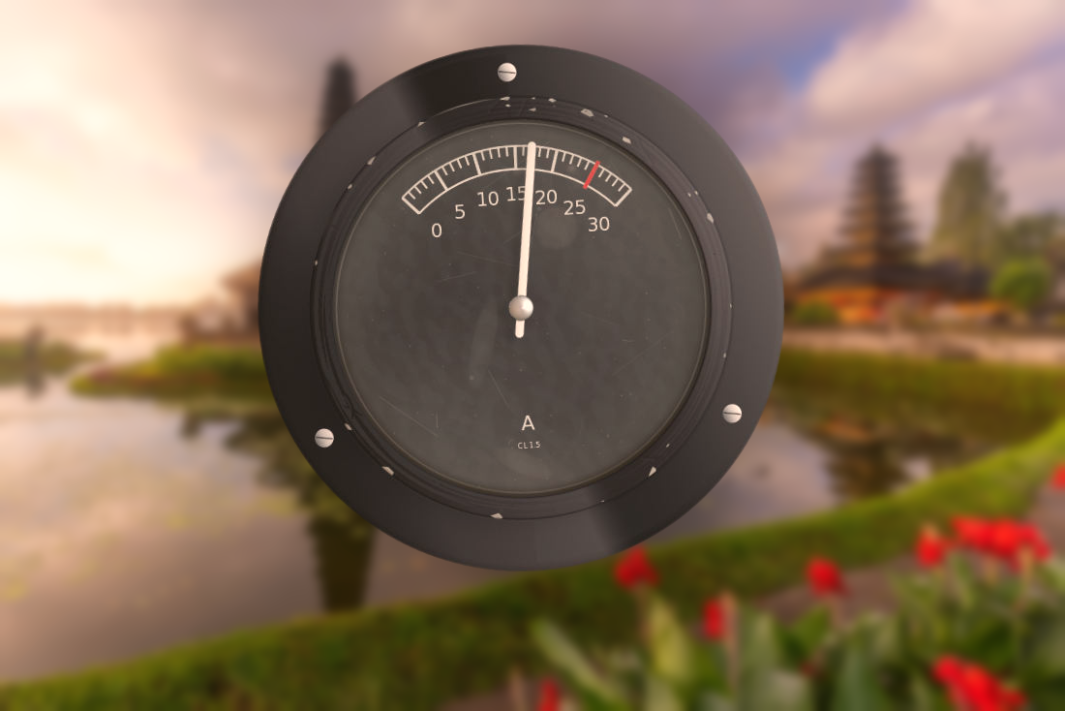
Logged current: 17 A
